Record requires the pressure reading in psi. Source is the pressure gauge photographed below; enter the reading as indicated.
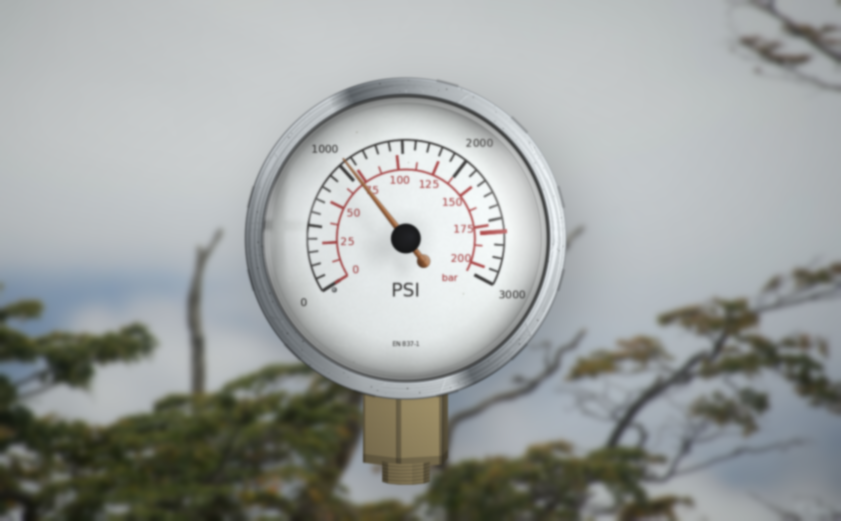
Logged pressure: 1050 psi
